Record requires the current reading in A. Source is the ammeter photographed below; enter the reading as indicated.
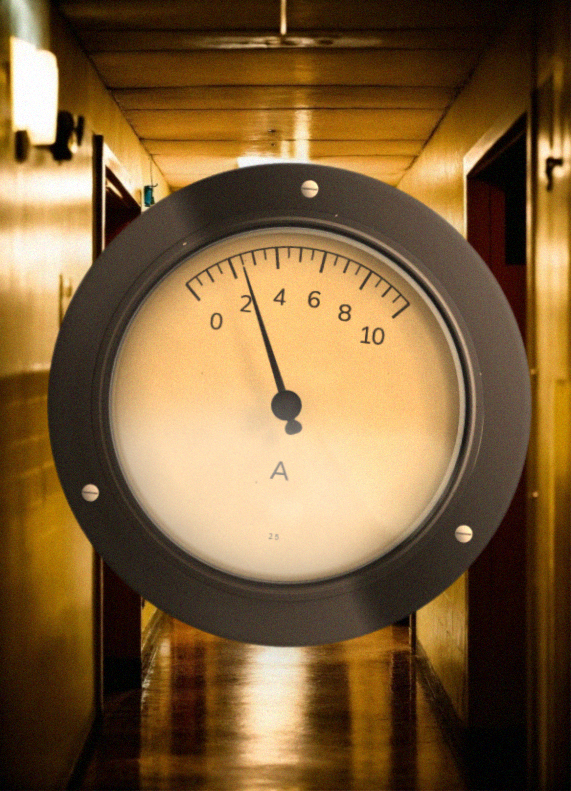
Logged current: 2.5 A
